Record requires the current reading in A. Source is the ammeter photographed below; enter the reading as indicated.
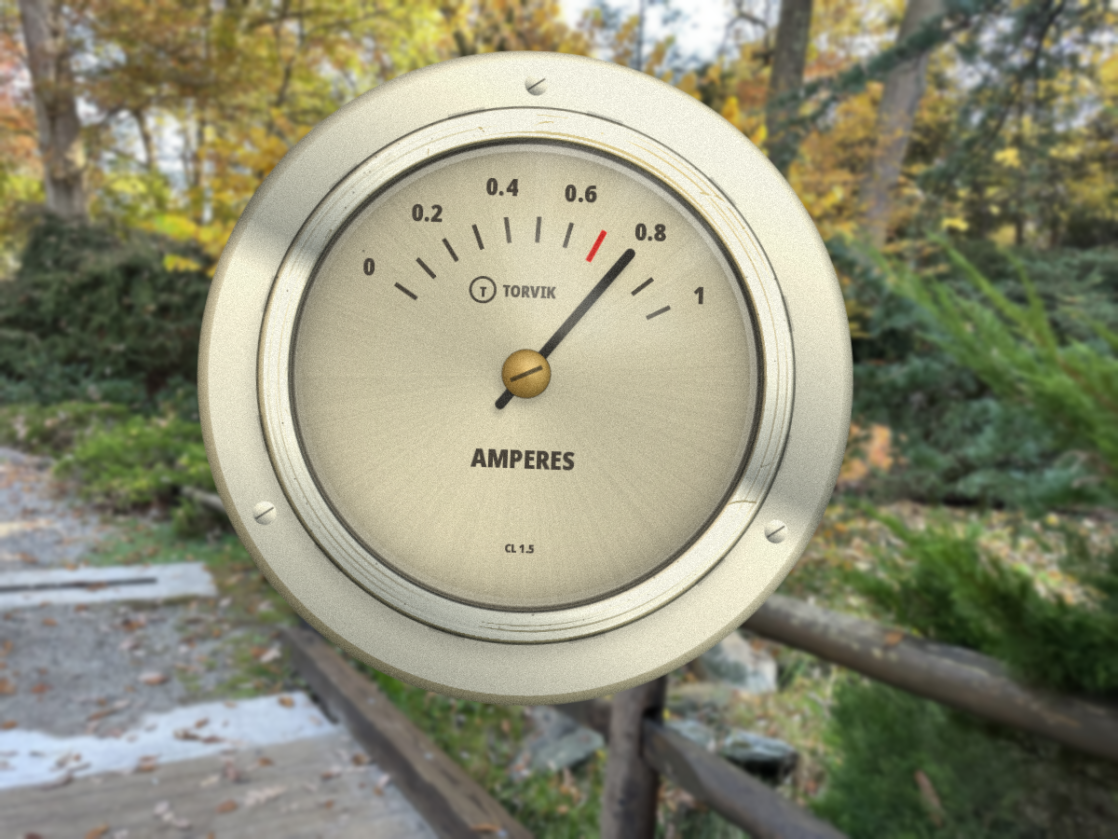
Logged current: 0.8 A
